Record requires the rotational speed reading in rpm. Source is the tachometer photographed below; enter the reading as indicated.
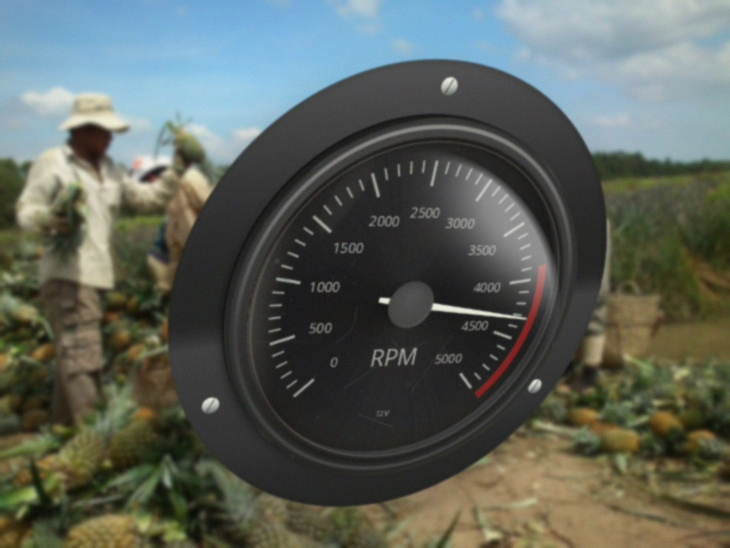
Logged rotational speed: 4300 rpm
